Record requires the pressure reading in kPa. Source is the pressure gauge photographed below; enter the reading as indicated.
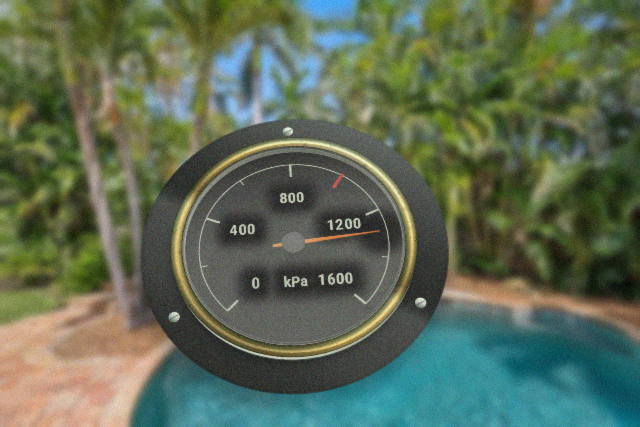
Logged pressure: 1300 kPa
